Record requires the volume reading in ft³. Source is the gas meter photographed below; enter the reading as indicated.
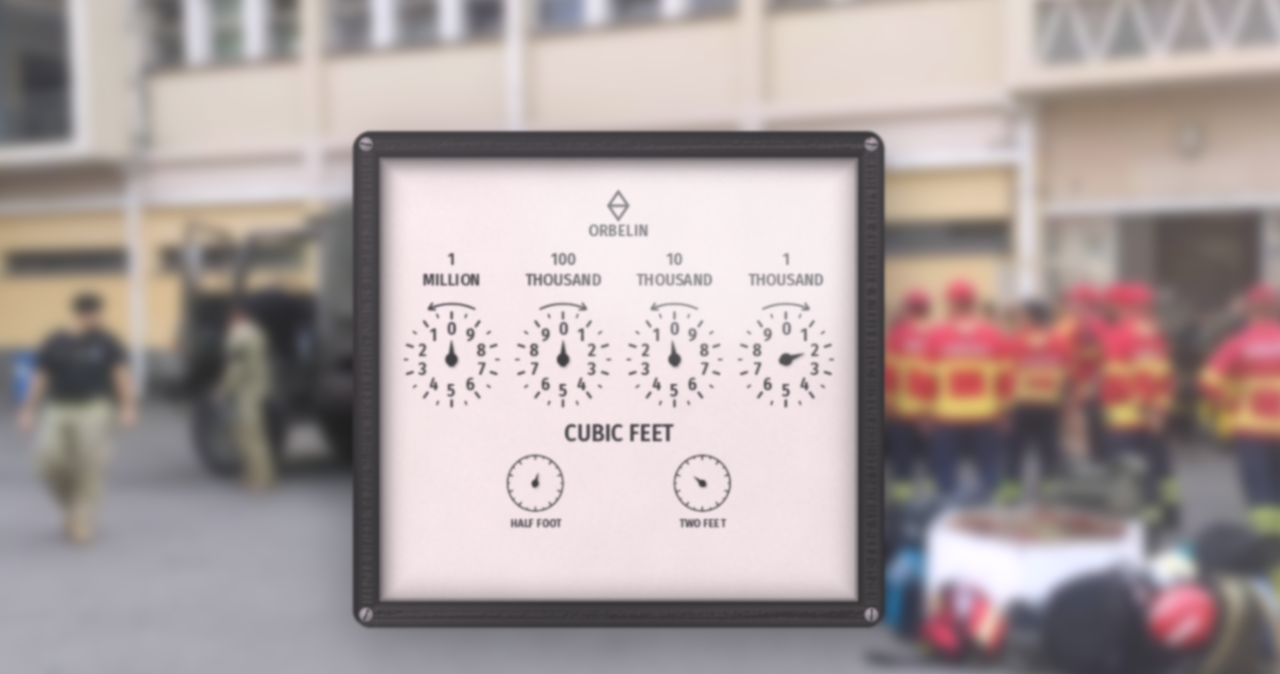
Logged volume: 200 ft³
